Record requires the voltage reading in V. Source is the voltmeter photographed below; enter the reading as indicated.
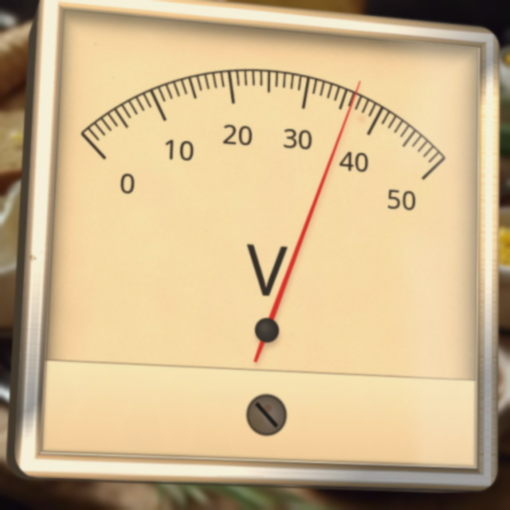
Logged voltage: 36 V
